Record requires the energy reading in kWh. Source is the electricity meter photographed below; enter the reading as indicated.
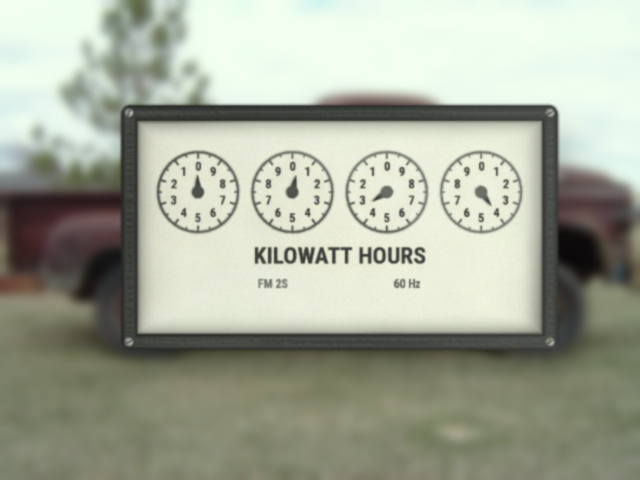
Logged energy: 34 kWh
